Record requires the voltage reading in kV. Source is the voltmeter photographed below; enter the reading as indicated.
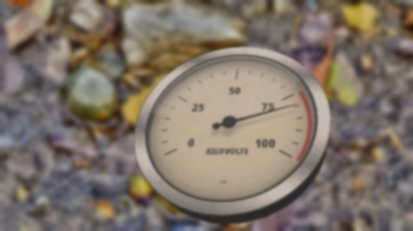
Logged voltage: 80 kV
